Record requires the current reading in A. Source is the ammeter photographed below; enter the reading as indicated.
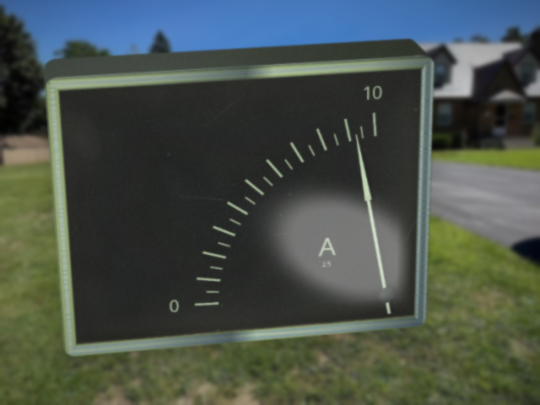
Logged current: 9.25 A
